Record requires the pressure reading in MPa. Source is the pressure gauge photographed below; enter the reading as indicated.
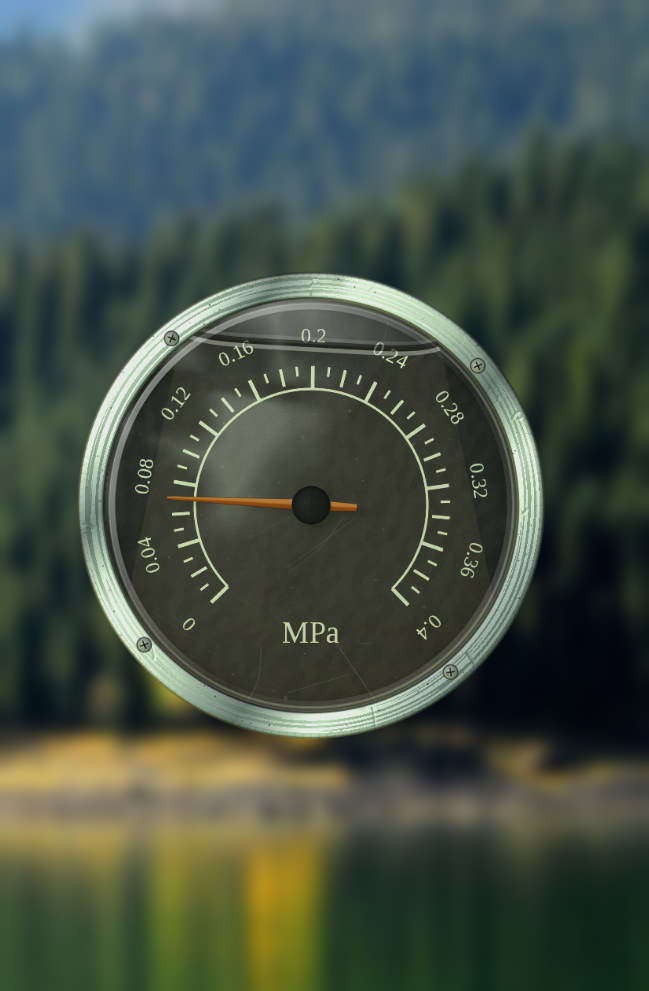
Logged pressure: 0.07 MPa
